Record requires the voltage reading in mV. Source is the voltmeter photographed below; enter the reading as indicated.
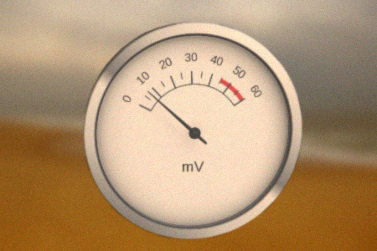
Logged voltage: 7.5 mV
